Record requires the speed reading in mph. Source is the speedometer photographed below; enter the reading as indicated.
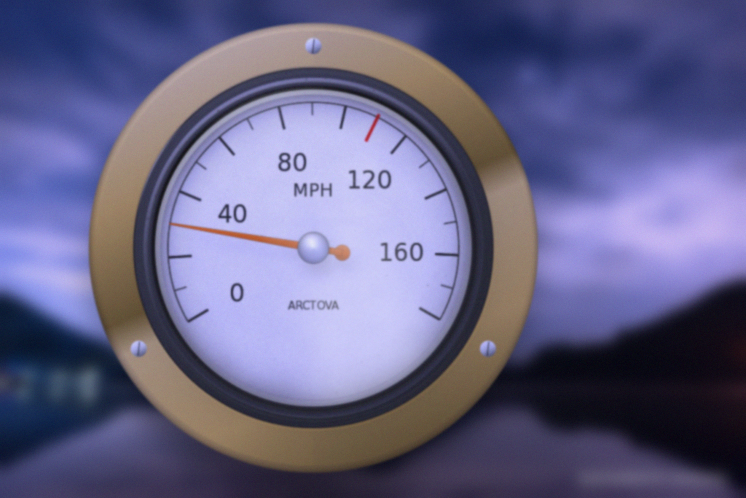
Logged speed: 30 mph
